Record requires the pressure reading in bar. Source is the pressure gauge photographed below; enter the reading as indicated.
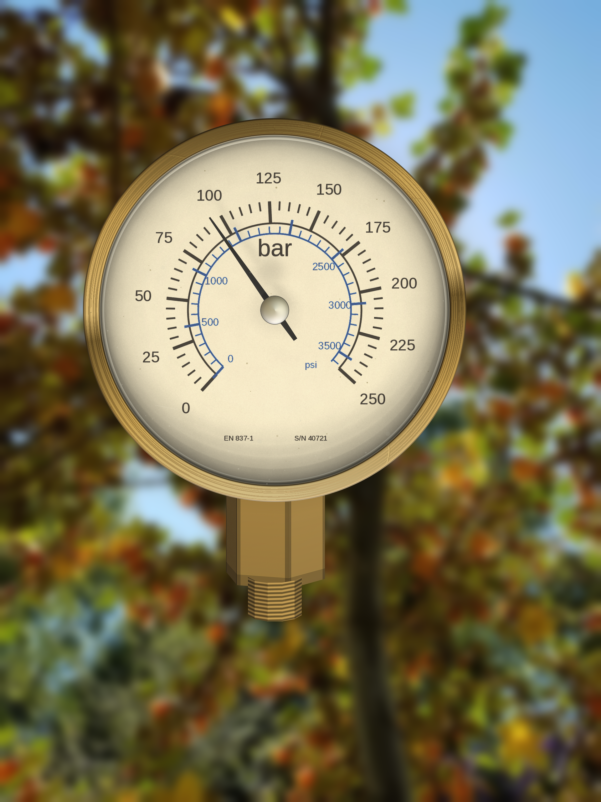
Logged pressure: 95 bar
